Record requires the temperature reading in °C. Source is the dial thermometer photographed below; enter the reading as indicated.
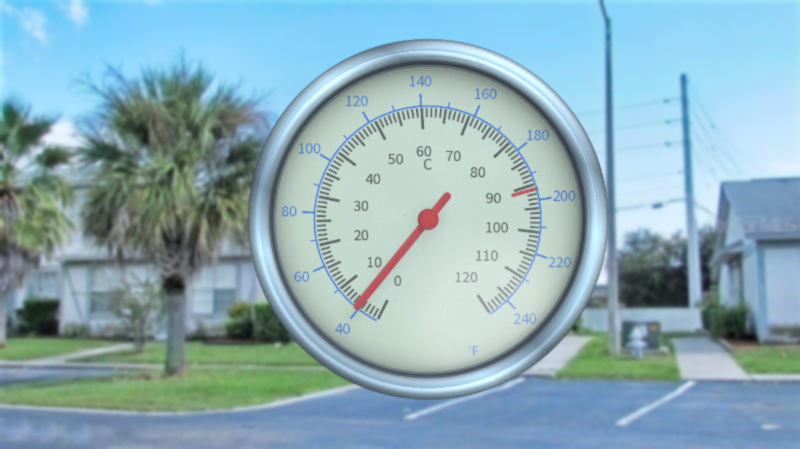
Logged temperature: 5 °C
